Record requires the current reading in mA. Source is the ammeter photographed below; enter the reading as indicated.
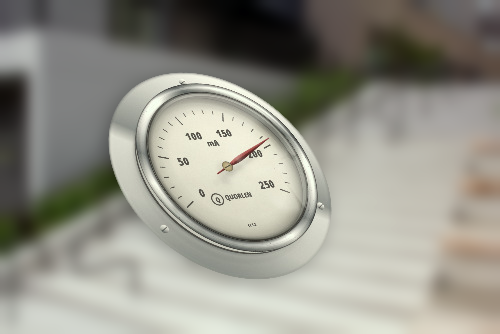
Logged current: 195 mA
